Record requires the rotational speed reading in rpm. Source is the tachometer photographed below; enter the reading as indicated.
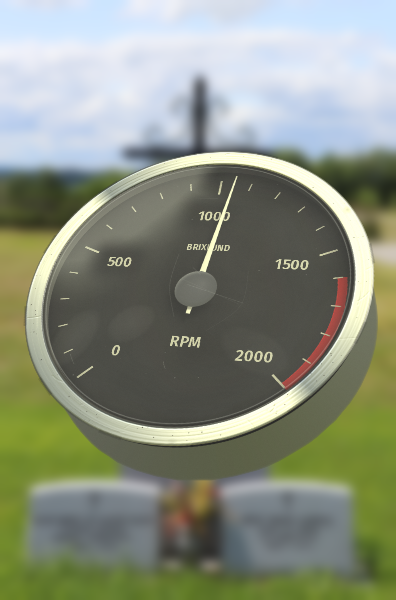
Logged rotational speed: 1050 rpm
